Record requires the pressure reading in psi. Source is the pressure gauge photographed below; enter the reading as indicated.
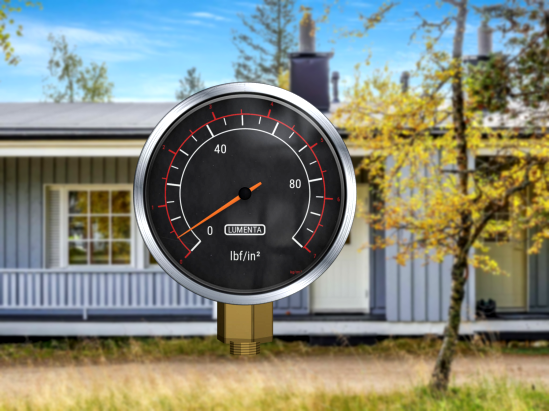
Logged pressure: 5 psi
